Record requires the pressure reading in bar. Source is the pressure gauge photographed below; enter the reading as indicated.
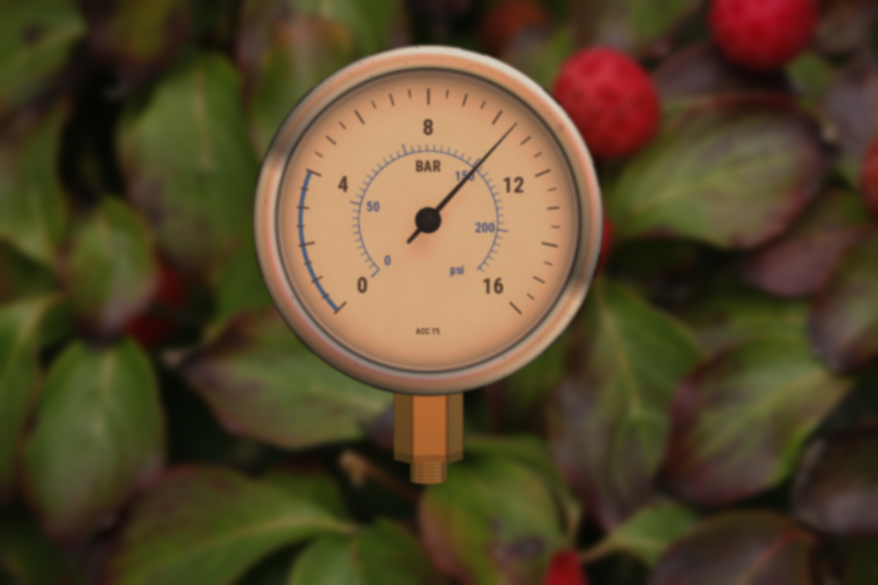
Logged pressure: 10.5 bar
